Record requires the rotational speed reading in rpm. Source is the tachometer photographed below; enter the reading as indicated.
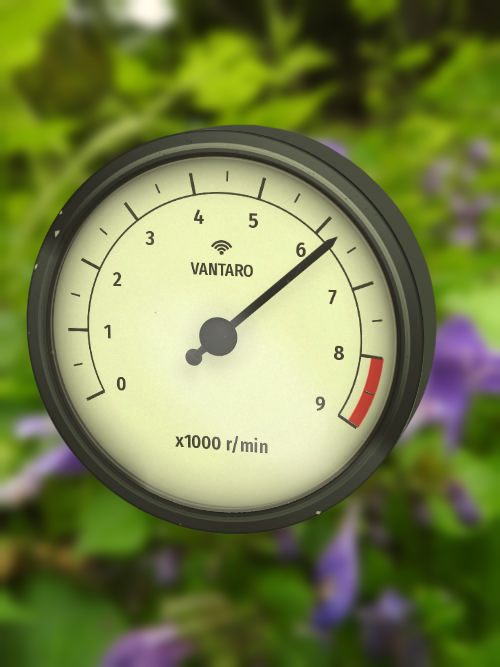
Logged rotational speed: 6250 rpm
